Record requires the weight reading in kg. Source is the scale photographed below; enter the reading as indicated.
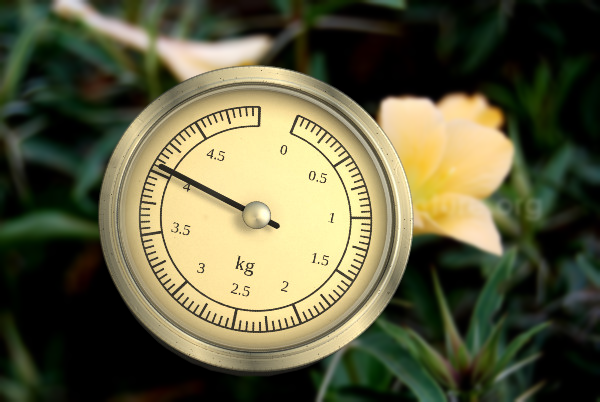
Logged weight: 4.05 kg
